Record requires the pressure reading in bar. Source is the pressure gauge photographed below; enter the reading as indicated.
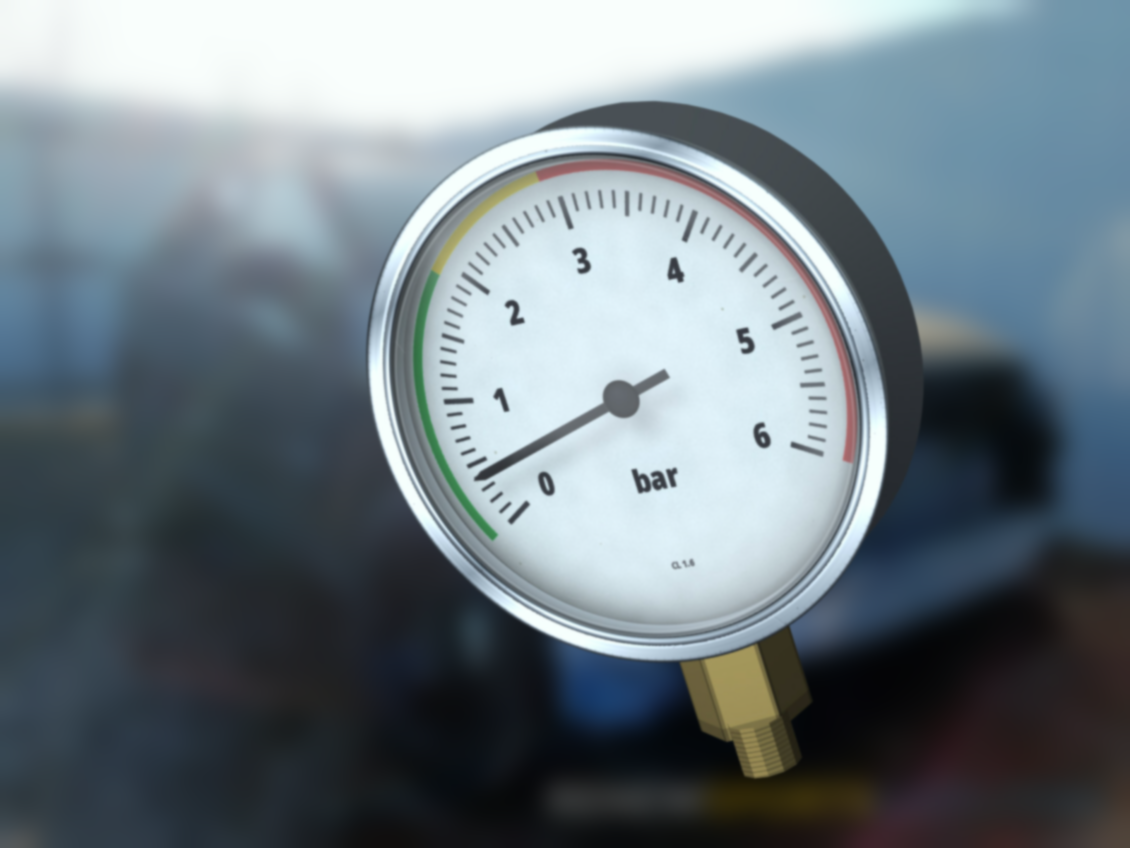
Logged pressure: 0.4 bar
